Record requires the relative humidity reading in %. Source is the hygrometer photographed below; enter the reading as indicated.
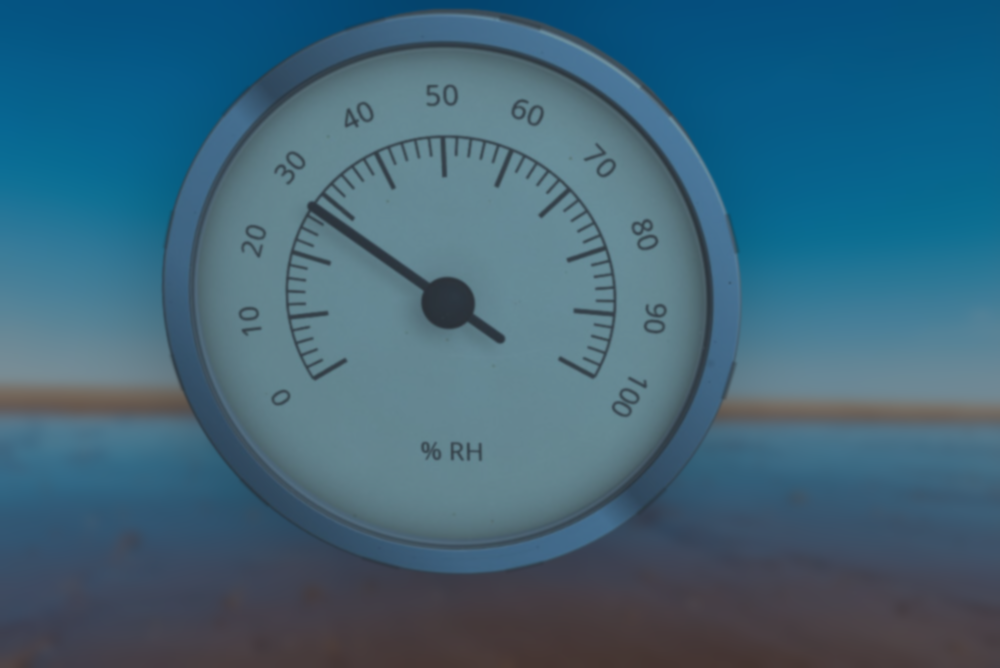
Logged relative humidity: 28 %
